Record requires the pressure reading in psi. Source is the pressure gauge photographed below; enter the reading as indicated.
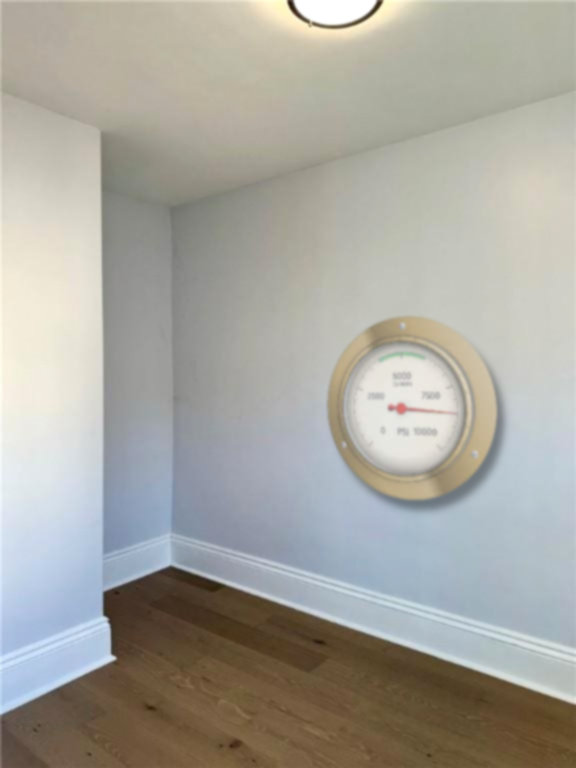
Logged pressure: 8500 psi
